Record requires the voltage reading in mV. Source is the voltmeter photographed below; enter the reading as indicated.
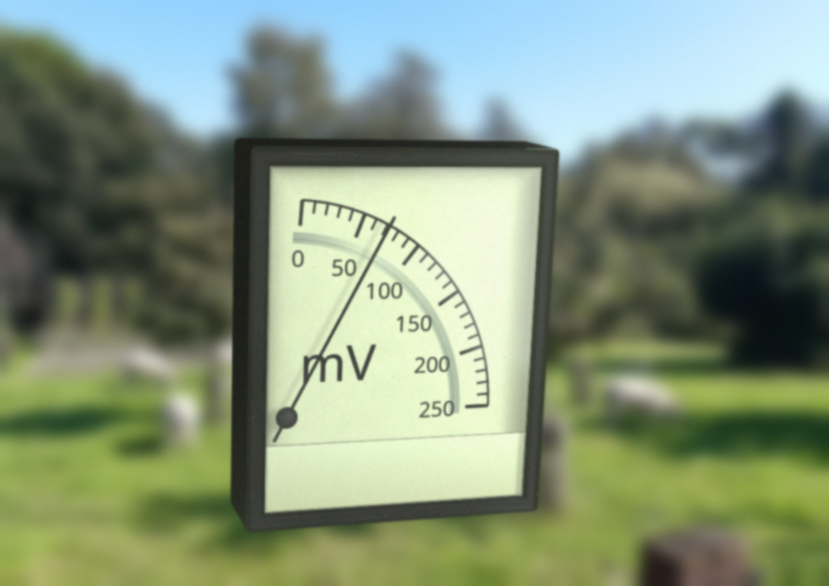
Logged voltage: 70 mV
